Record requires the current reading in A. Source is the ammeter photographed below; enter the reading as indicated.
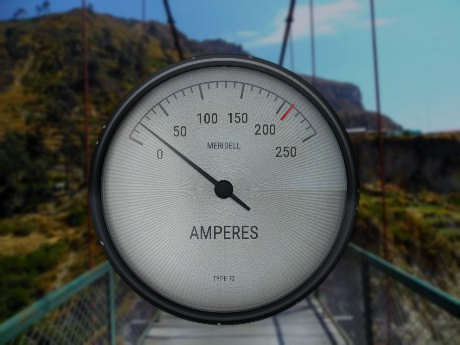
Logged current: 20 A
